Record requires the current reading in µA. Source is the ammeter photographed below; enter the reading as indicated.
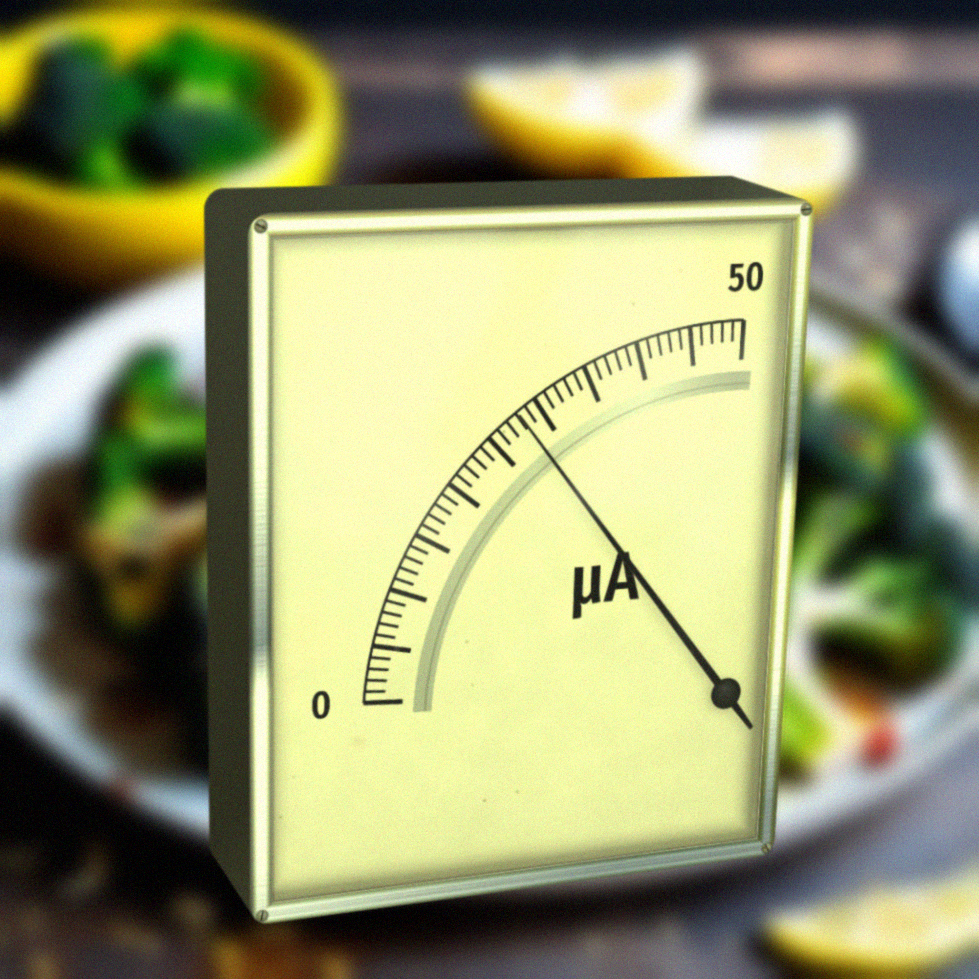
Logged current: 28 µA
